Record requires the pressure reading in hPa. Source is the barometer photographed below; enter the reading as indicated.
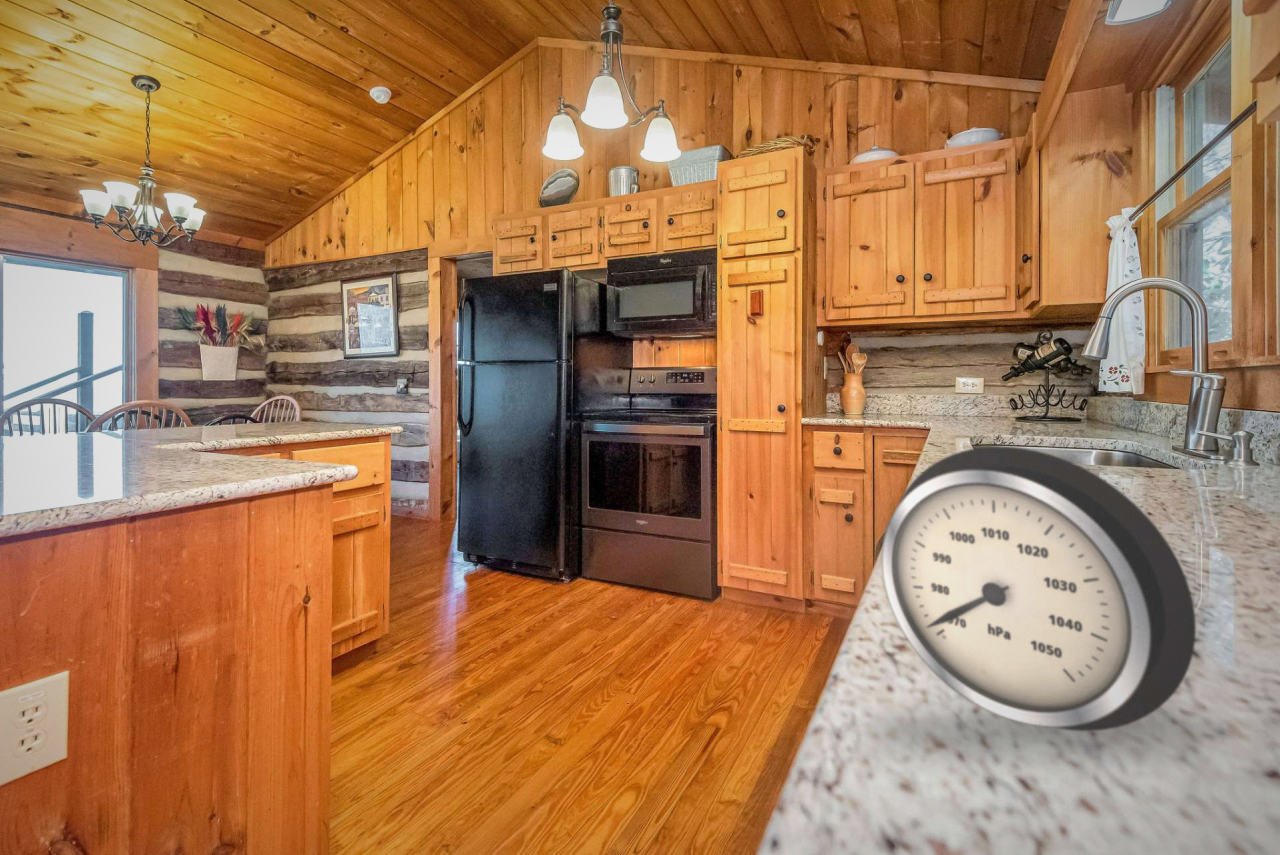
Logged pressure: 972 hPa
